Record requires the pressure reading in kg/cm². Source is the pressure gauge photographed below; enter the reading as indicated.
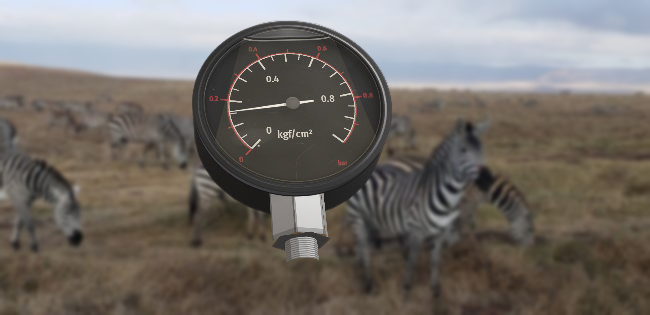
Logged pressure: 0.15 kg/cm²
